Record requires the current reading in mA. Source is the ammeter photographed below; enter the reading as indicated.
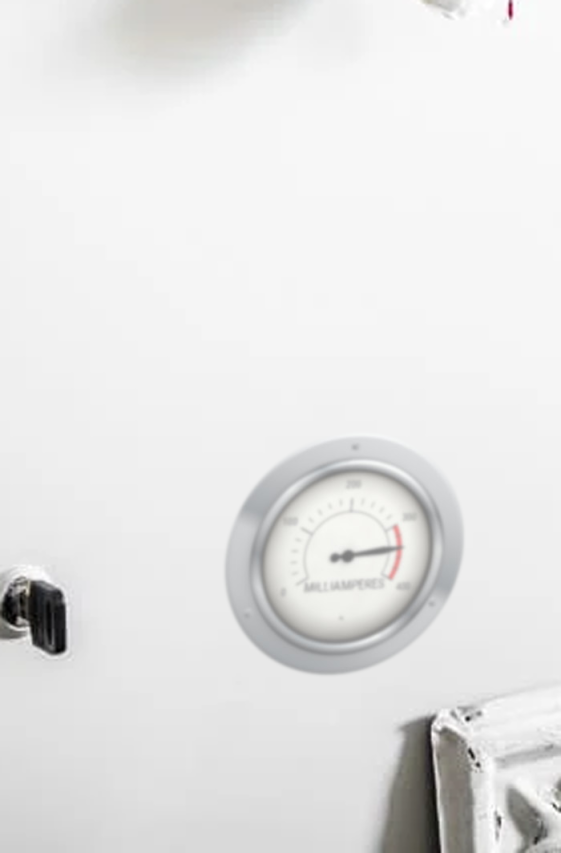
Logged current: 340 mA
